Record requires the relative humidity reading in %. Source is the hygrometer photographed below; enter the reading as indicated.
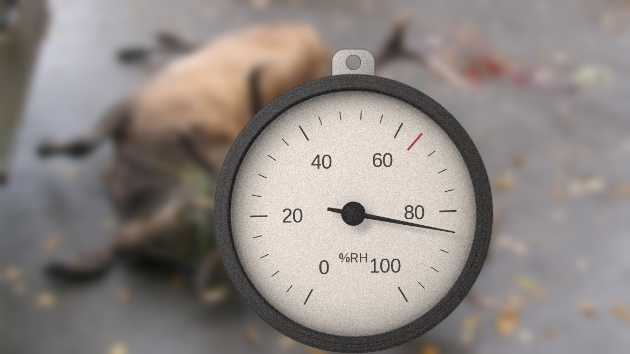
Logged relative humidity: 84 %
